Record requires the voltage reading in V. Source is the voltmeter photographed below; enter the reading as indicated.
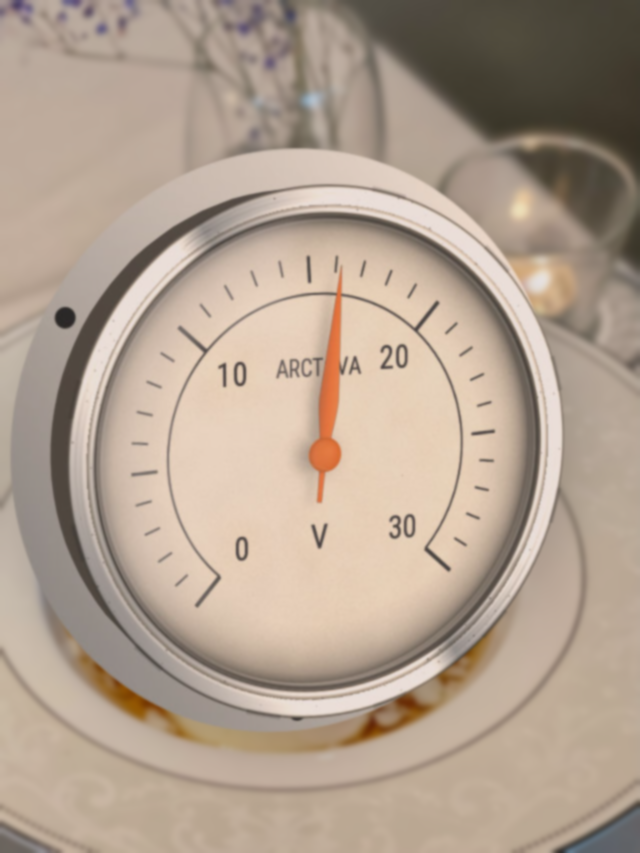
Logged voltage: 16 V
